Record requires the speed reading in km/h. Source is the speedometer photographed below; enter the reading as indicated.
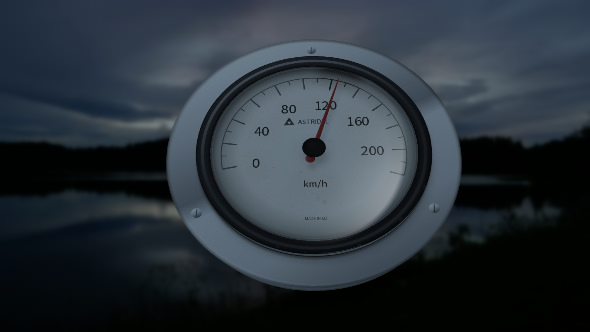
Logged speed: 125 km/h
